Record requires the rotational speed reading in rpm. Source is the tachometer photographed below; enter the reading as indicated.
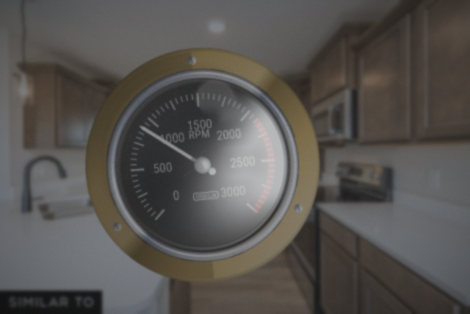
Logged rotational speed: 900 rpm
